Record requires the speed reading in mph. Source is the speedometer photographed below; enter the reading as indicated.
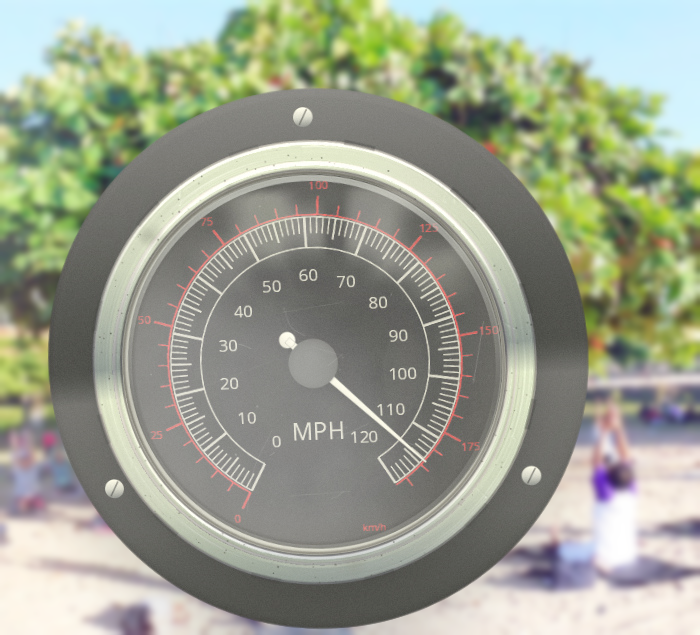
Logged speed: 114 mph
